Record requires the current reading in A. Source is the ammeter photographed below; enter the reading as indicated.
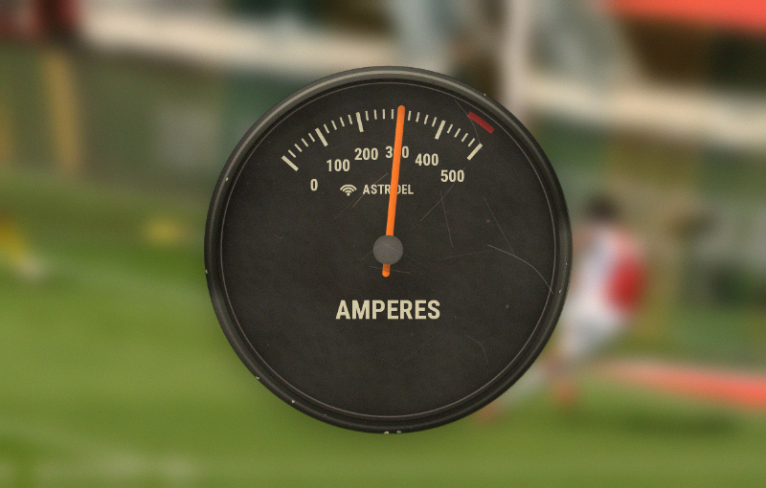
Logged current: 300 A
